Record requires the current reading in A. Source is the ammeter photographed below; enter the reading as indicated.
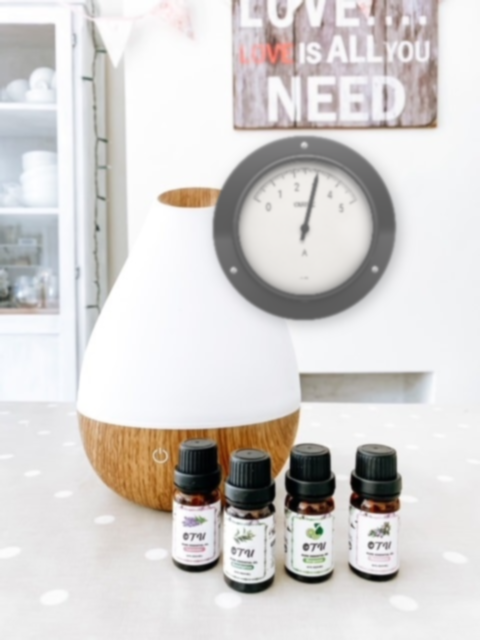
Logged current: 3 A
